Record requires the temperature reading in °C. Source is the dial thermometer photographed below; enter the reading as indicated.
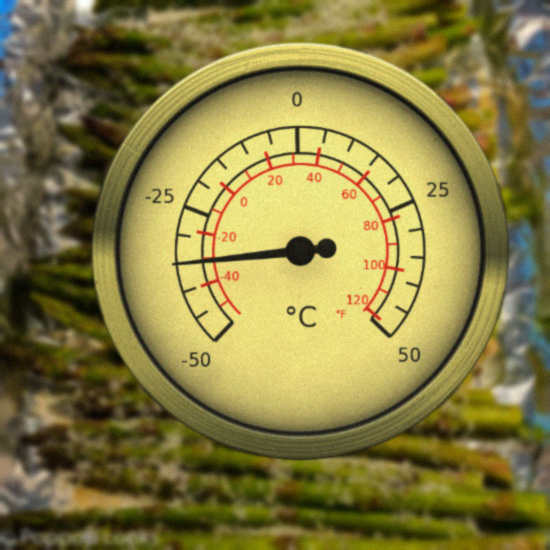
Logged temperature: -35 °C
